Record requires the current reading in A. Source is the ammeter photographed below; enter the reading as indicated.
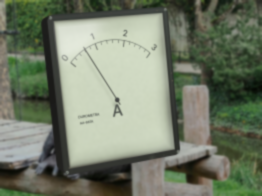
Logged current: 0.6 A
